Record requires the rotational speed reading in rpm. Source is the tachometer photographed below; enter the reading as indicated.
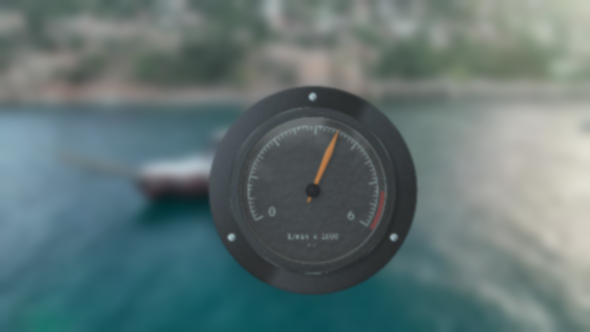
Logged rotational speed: 3500 rpm
